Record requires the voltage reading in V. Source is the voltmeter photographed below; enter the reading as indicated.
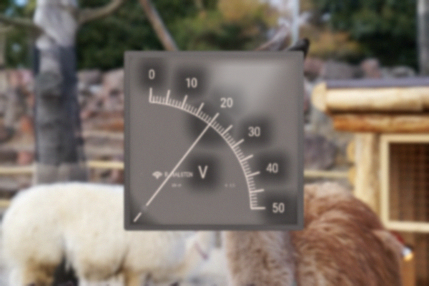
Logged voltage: 20 V
